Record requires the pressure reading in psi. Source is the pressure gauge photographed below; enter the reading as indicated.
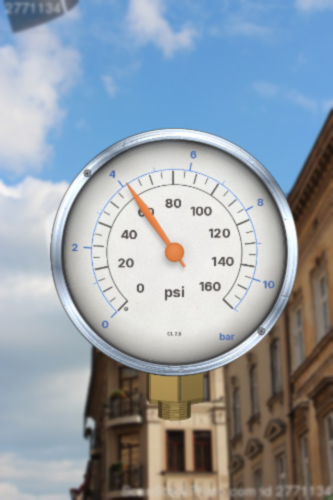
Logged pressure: 60 psi
